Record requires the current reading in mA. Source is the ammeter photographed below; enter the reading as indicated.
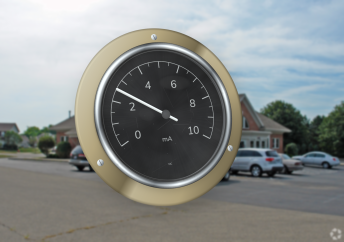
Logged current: 2.5 mA
